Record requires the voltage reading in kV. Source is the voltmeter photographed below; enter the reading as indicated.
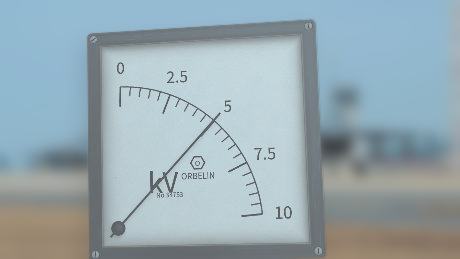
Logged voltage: 5 kV
